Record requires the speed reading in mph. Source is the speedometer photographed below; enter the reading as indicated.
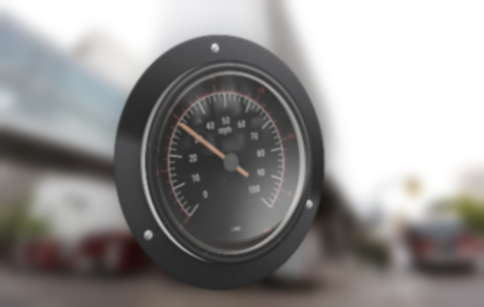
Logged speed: 30 mph
